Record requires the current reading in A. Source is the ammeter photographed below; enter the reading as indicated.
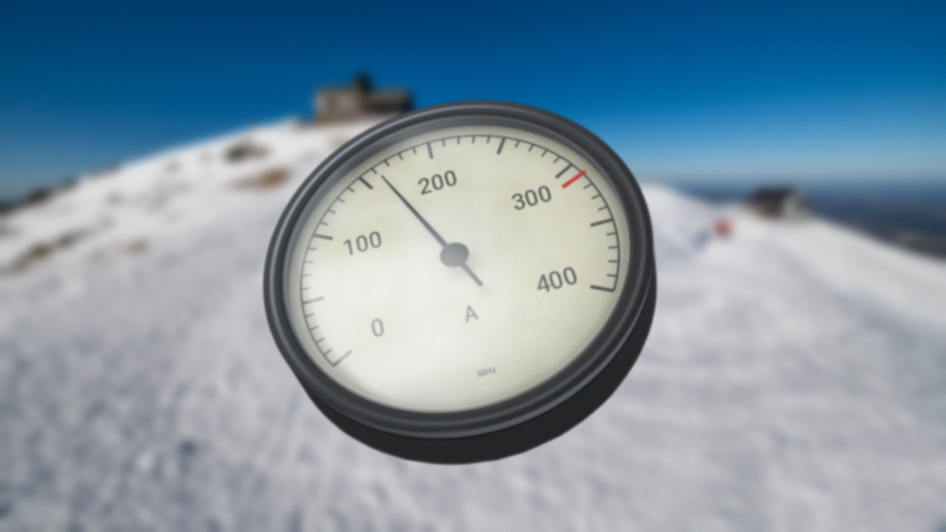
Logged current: 160 A
